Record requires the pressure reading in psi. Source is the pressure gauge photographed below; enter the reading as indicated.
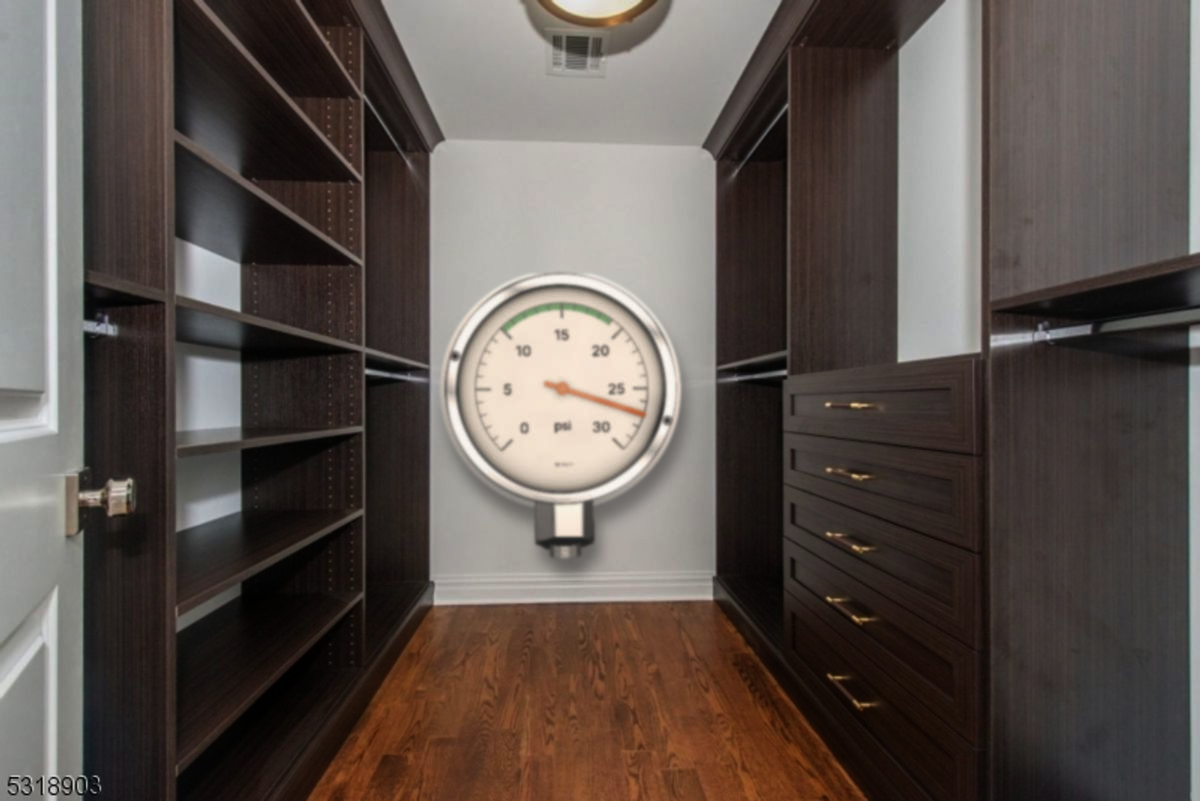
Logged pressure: 27 psi
